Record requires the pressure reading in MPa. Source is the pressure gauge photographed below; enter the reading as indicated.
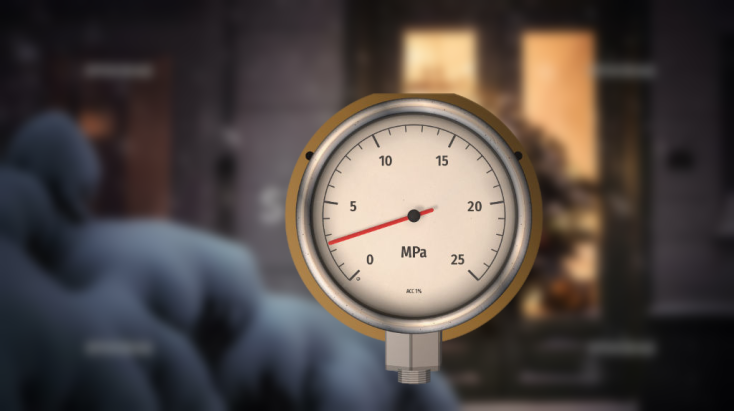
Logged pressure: 2.5 MPa
